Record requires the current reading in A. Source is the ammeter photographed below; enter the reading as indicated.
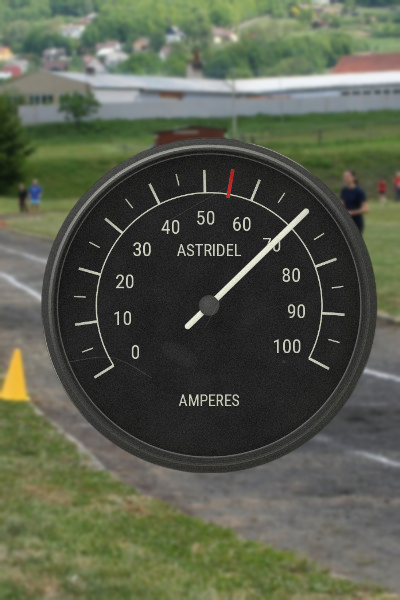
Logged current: 70 A
